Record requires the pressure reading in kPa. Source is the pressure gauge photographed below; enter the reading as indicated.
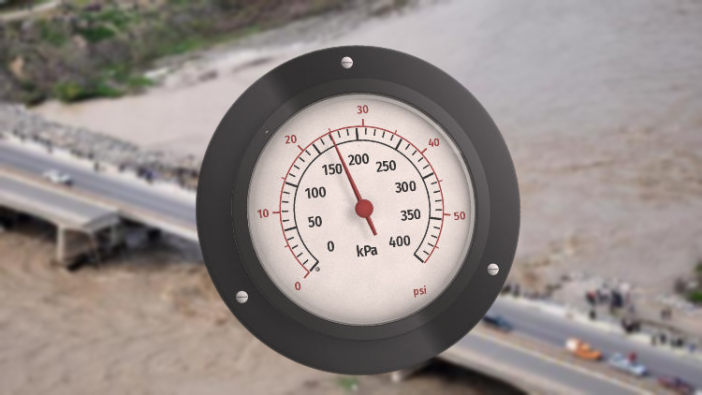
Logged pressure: 170 kPa
